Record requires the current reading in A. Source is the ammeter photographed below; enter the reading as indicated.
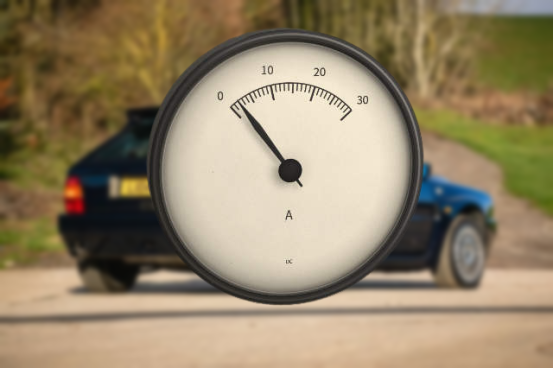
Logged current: 2 A
